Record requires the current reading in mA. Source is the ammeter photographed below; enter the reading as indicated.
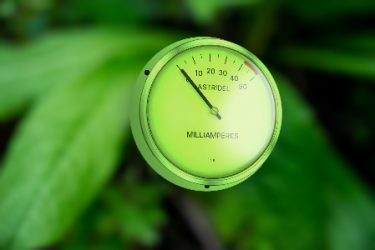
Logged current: 0 mA
